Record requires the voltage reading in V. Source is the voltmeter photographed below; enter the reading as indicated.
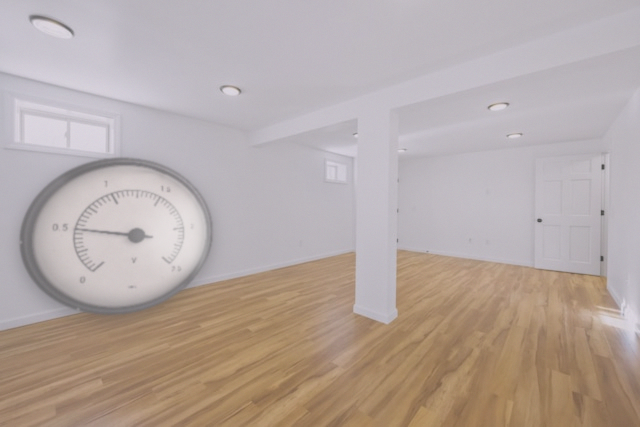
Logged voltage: 0.5 V
